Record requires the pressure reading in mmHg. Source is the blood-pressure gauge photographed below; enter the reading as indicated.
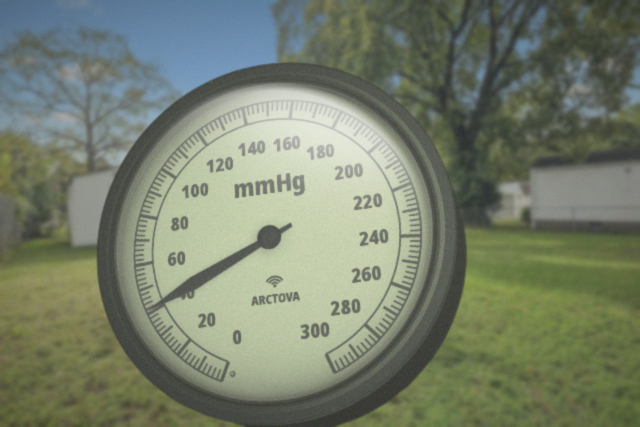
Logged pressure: 40 mmHg
